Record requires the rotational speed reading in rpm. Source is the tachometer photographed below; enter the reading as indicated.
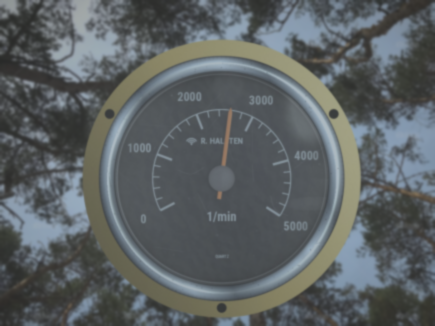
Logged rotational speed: 2600 rpm
